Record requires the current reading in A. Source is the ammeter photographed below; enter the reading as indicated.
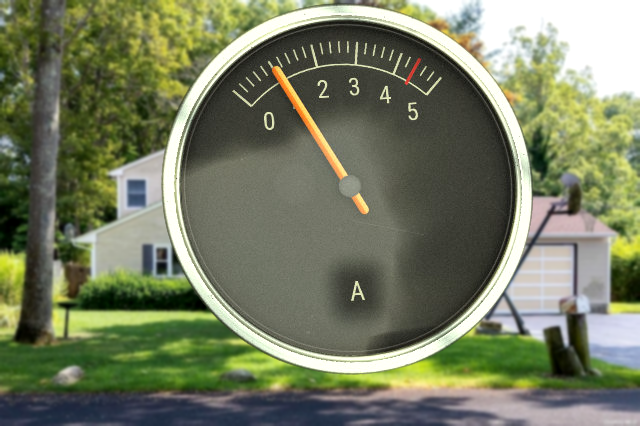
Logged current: 1 A
